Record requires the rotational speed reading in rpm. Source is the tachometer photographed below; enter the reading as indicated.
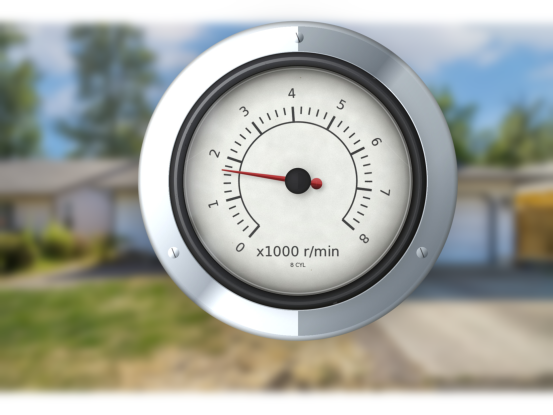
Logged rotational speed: 1700 rpm
